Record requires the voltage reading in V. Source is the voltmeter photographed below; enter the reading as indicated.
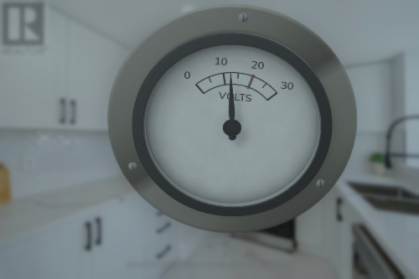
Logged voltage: 12.5 V
